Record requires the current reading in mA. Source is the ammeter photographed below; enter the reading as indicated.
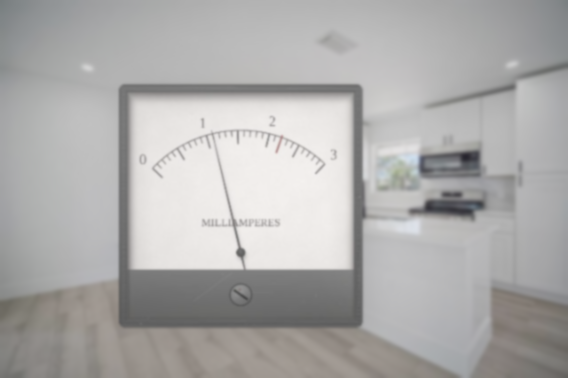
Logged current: 1.1 mA
